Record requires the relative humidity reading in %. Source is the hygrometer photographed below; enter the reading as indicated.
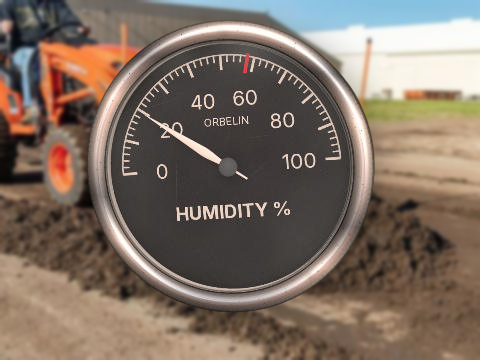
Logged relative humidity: 20 %
